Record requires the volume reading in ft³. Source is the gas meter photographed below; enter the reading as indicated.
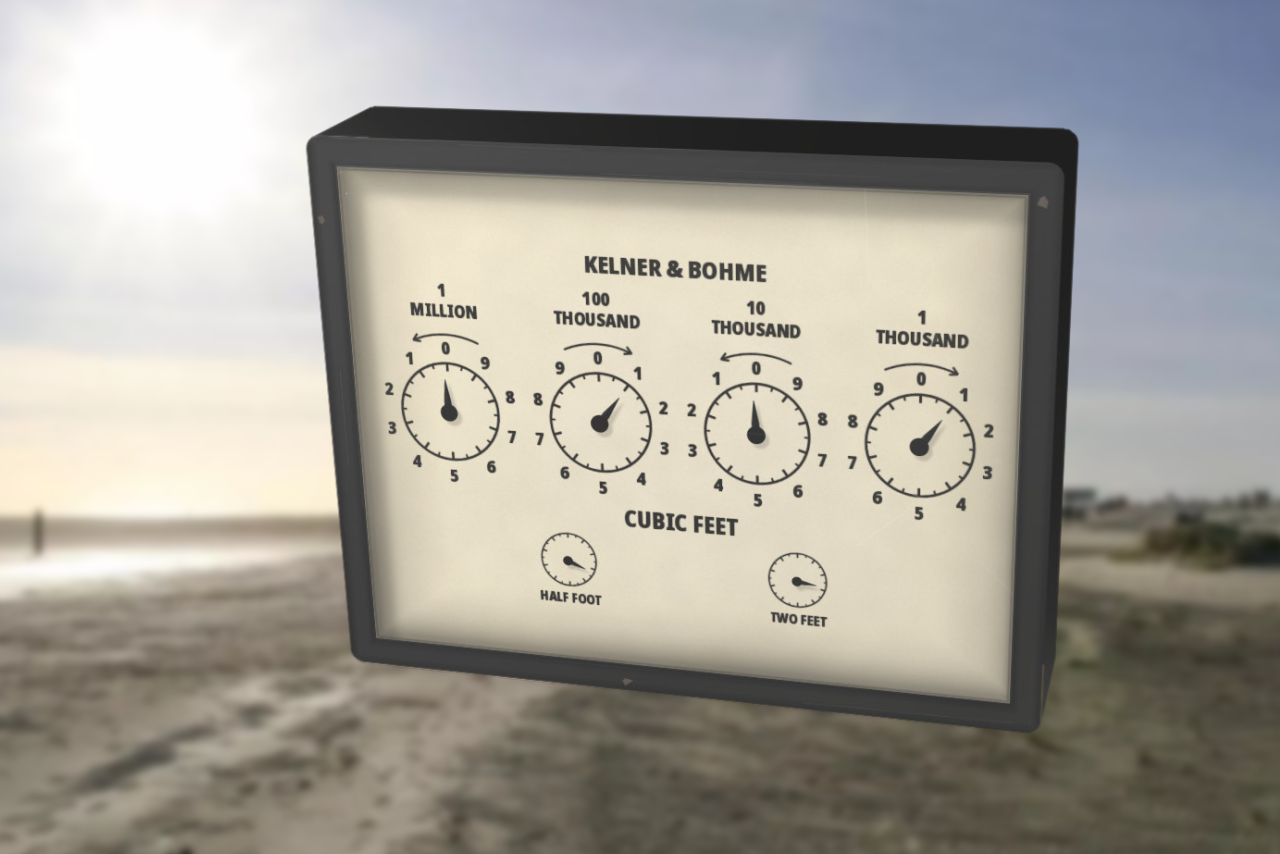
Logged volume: 10100 ft³
